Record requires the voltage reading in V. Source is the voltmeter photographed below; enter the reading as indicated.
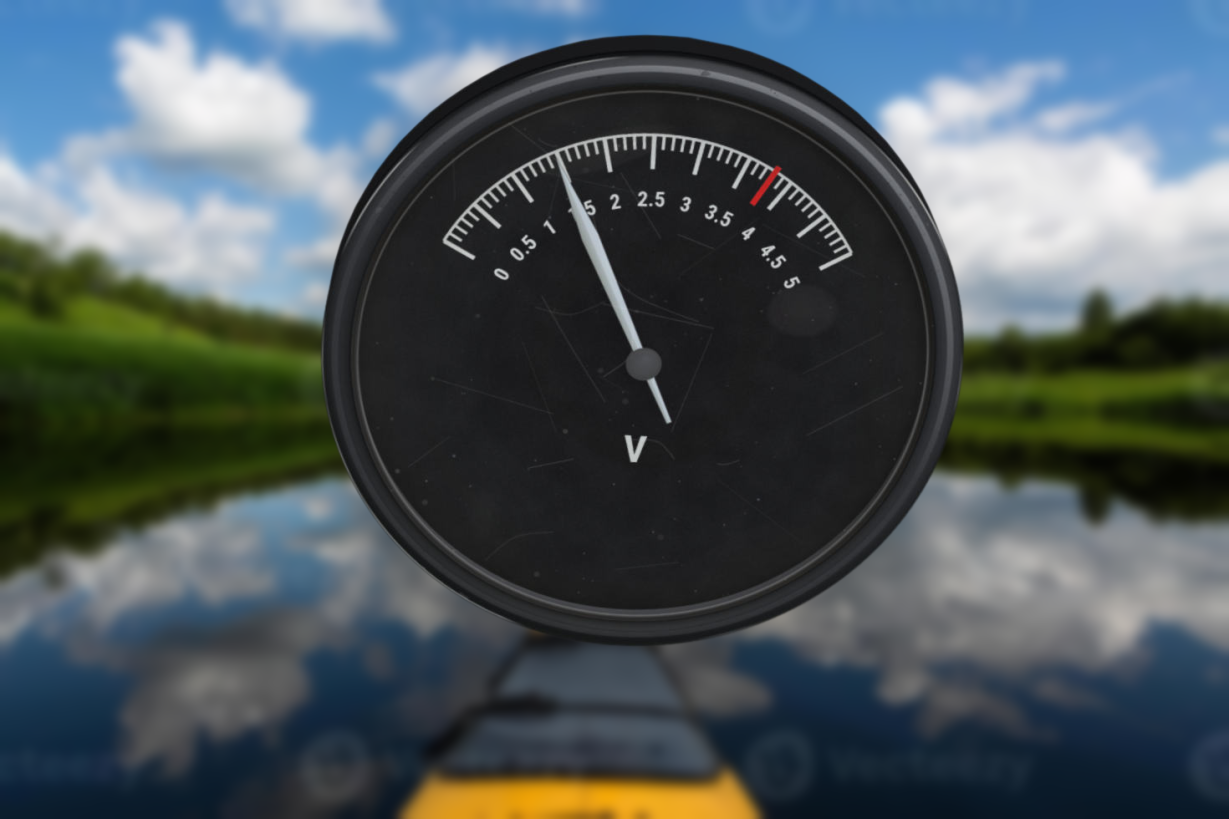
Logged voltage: 1.5 V
